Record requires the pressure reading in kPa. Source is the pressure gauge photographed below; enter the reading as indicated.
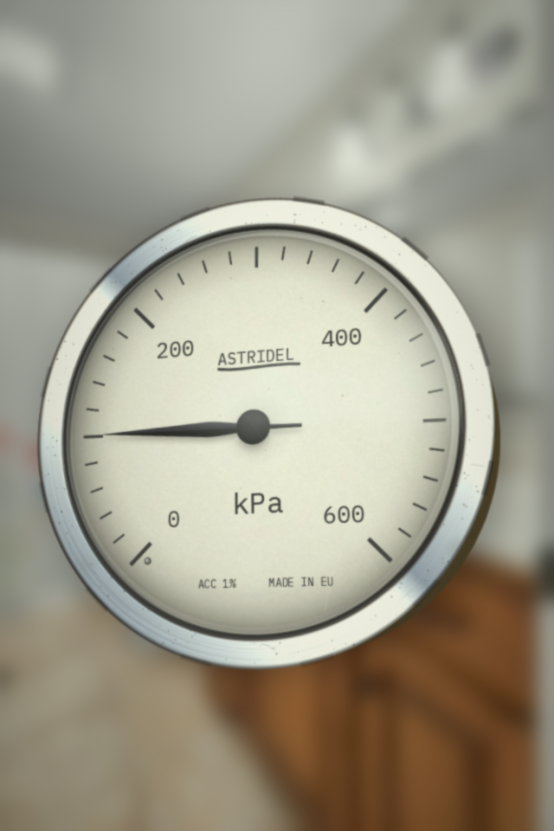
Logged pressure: 100 kPa
